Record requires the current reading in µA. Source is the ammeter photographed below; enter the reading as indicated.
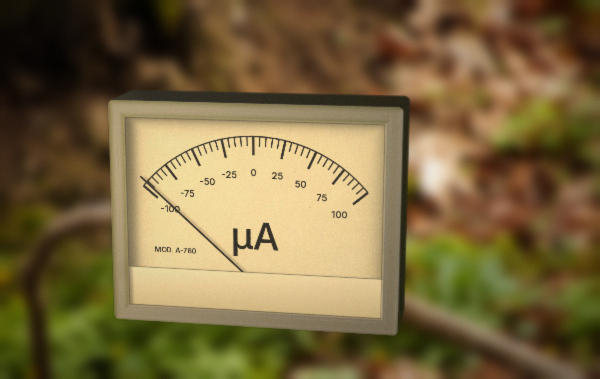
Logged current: -95 µA
